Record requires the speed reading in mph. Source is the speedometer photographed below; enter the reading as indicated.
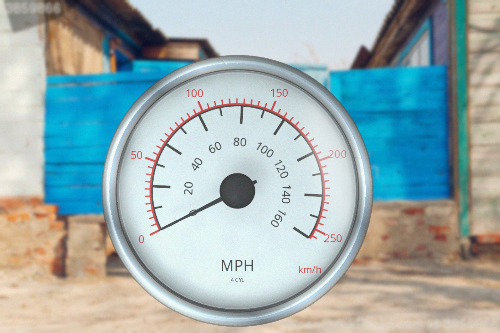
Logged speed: 0 mph
